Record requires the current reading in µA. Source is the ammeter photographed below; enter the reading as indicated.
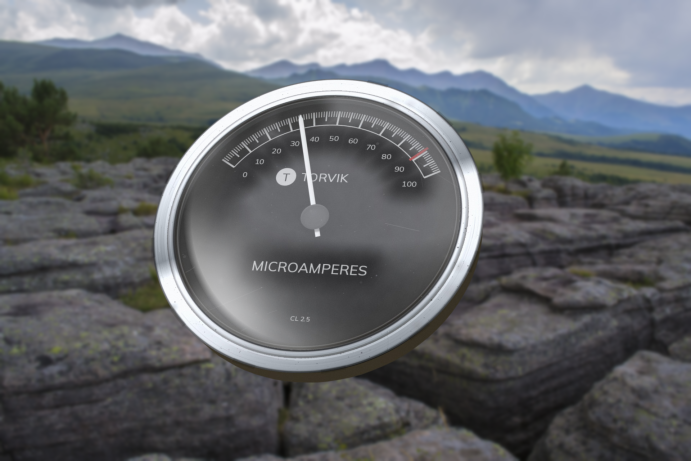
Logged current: 35 µA
